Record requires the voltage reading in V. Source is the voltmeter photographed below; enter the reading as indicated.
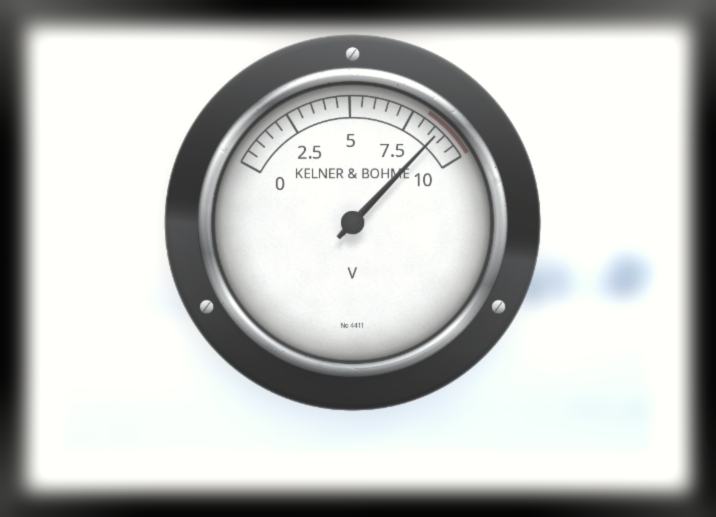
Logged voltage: 8.75 V
